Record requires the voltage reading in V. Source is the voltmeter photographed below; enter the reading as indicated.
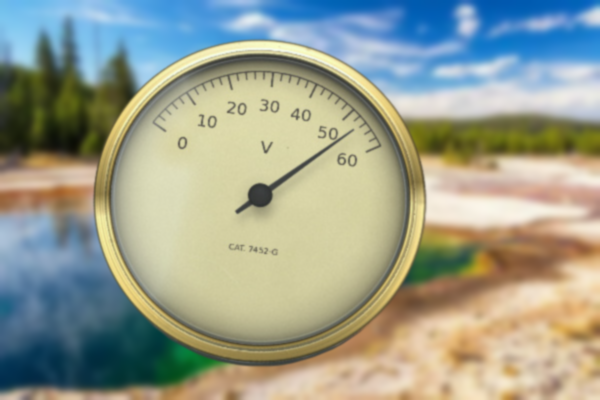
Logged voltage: 54 V
